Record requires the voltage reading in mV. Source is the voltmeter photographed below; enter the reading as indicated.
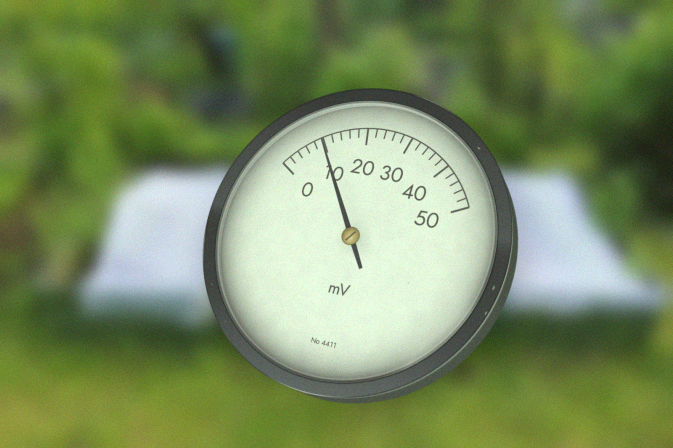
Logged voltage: 10 mV
